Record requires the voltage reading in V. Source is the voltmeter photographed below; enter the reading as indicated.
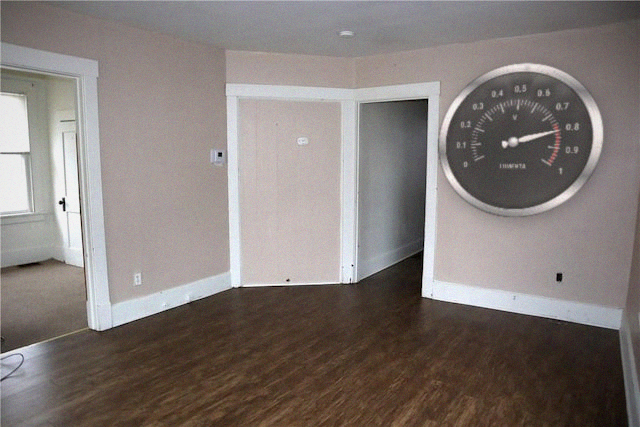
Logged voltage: 0.8 V
